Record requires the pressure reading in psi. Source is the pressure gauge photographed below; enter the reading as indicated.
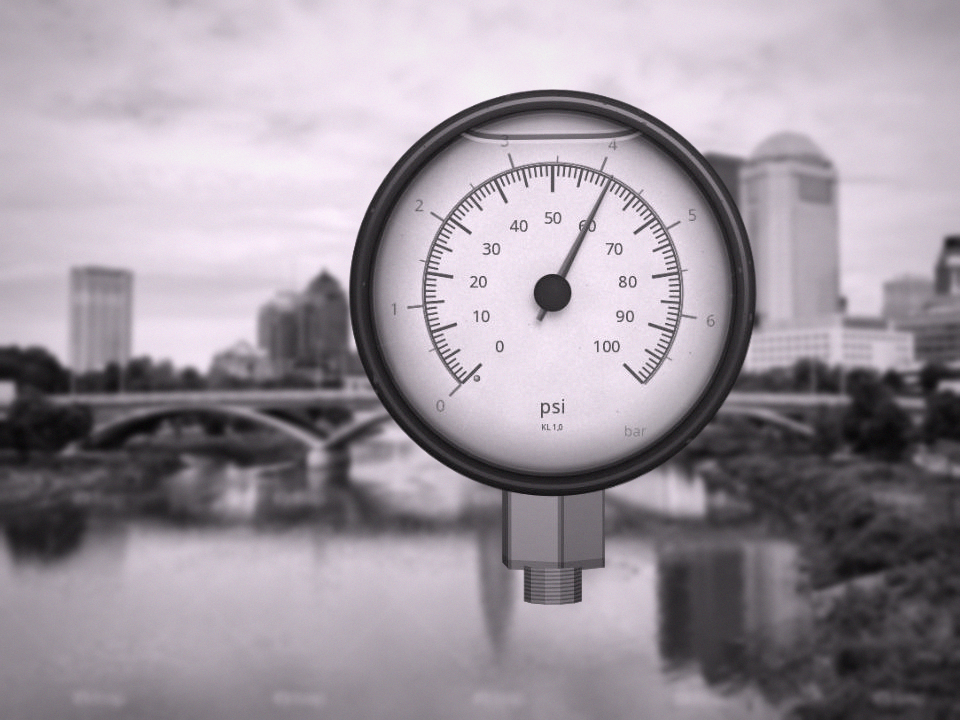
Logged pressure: 60 psi
